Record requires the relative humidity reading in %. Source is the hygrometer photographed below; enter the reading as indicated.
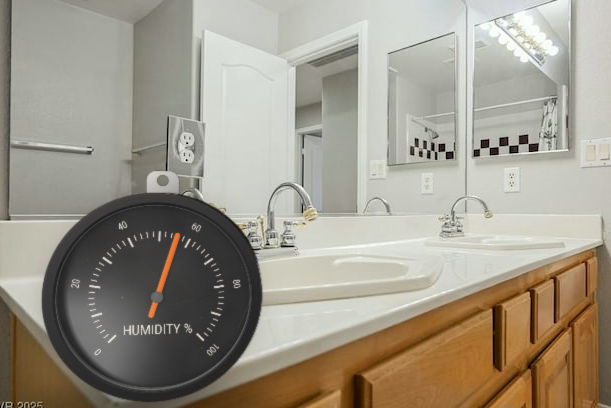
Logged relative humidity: 56 %
